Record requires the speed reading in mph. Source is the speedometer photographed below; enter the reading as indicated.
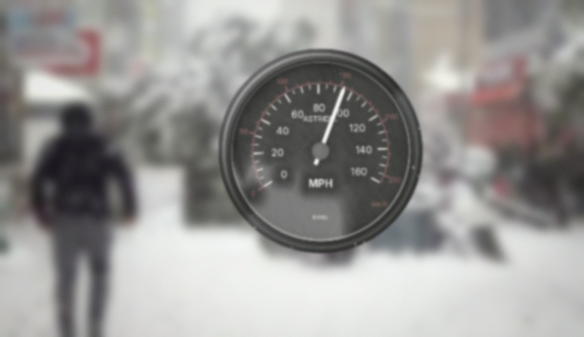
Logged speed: 95 mph
